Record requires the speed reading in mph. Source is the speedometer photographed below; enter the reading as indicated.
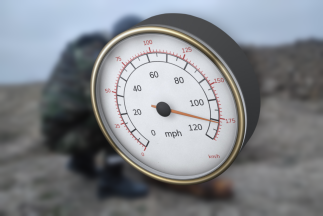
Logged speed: 110 mph
